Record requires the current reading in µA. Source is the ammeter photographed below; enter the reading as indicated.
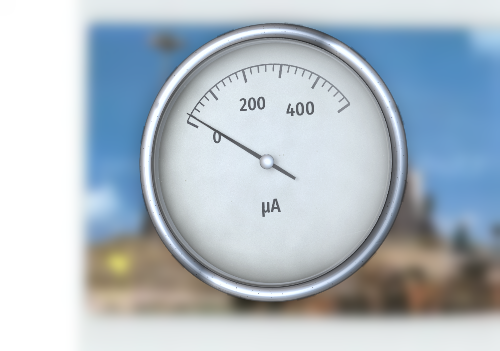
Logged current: 20 µA
